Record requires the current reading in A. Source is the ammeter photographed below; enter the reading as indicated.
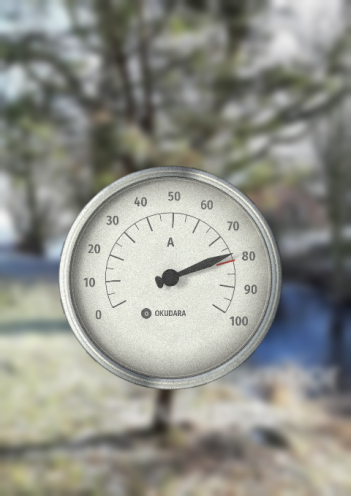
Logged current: 77.5 A
